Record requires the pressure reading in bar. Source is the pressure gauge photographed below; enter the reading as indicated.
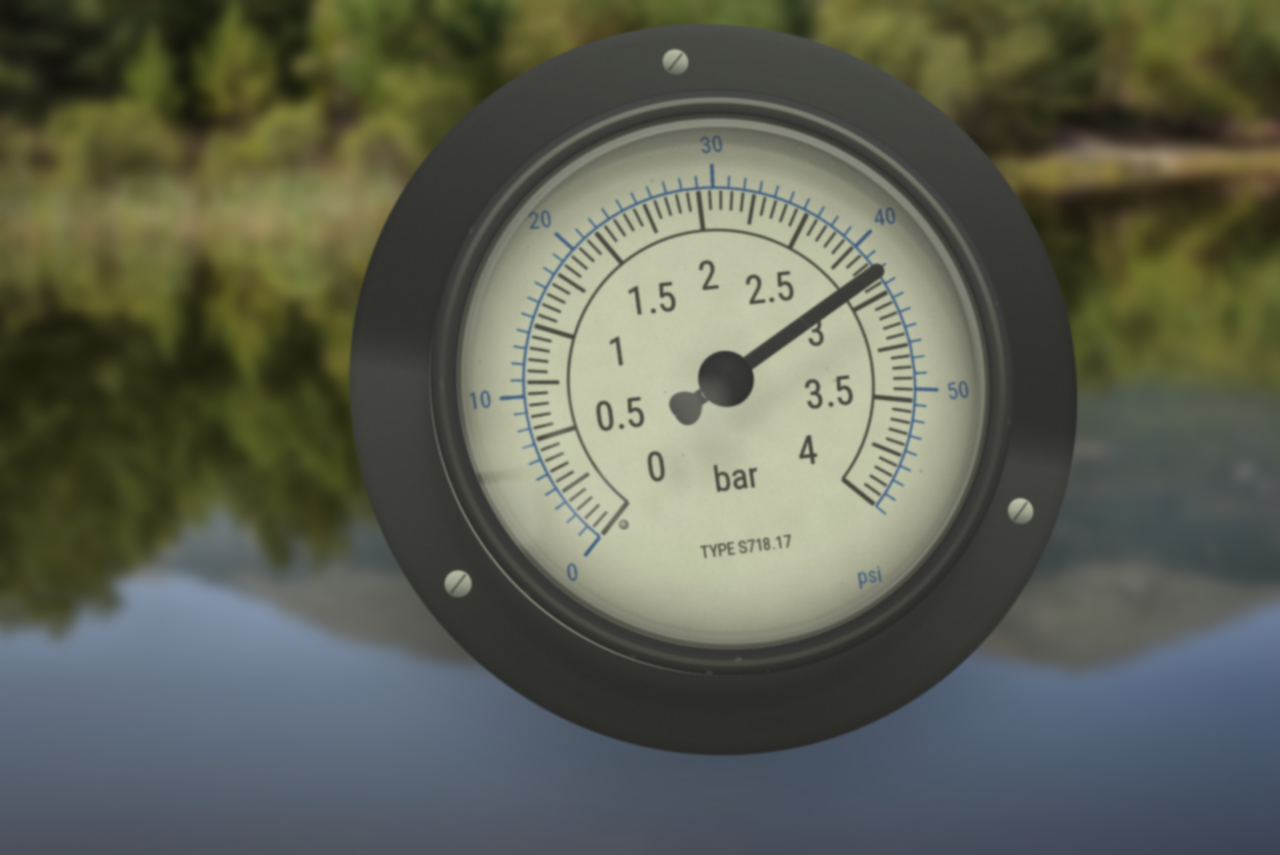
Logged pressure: 2.9 bar
